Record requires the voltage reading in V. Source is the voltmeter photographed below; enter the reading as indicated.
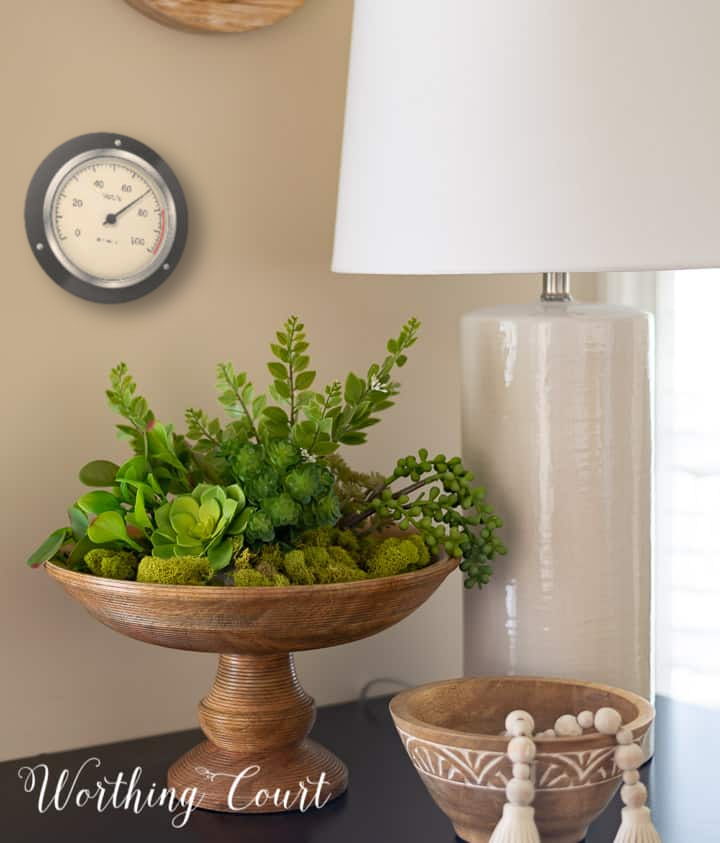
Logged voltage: 70 V
